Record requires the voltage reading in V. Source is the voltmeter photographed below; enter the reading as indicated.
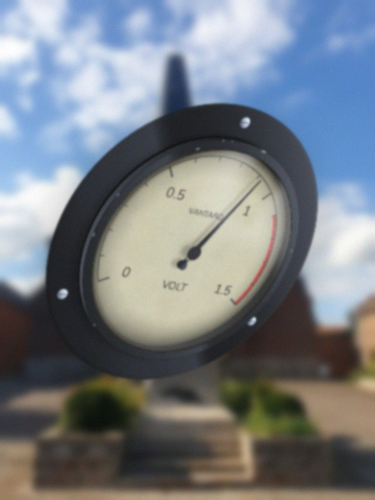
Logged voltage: 0.9 V
